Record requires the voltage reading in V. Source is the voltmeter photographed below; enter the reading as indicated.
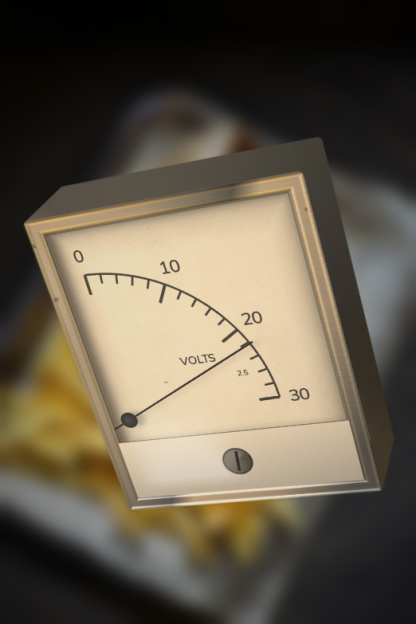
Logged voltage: 22 V
